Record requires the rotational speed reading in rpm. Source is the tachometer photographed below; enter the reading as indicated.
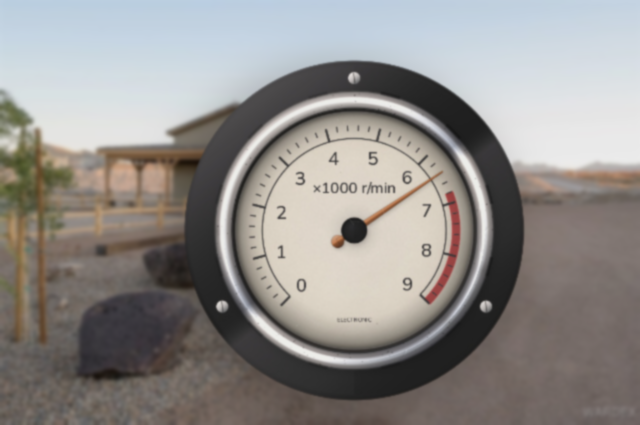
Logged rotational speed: 6400 rpm
